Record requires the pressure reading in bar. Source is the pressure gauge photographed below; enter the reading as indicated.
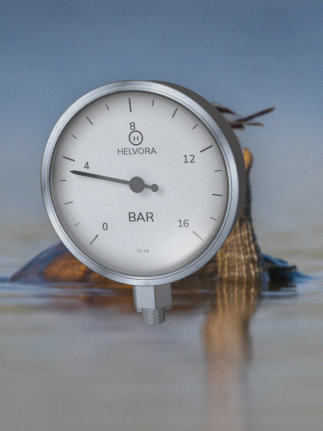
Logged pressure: 3.5 bar
